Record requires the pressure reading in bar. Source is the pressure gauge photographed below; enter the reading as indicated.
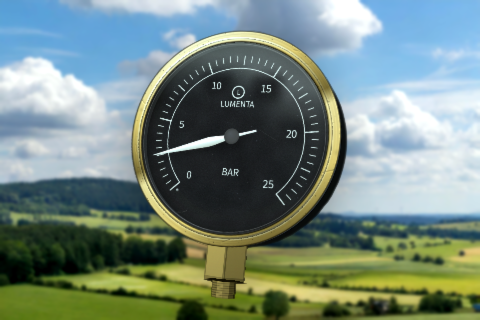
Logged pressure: 2.5 bar
